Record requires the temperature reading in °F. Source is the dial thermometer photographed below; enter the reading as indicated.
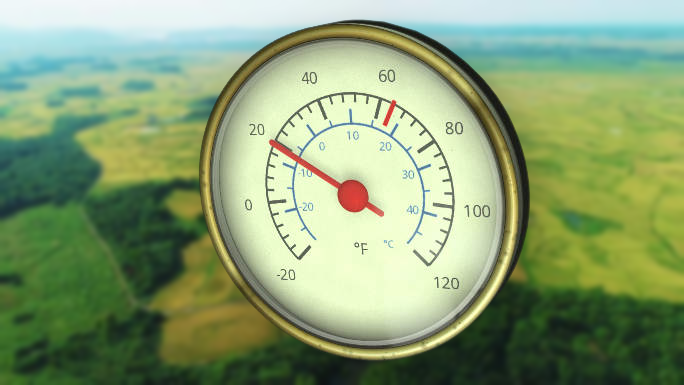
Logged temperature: 20 °F
